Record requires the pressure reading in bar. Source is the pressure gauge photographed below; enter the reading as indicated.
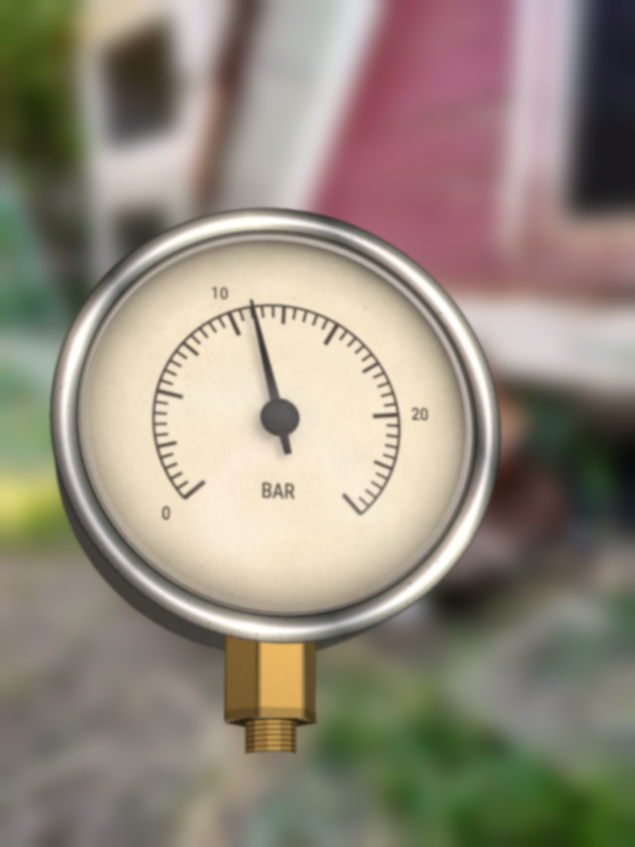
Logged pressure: 11 bar
